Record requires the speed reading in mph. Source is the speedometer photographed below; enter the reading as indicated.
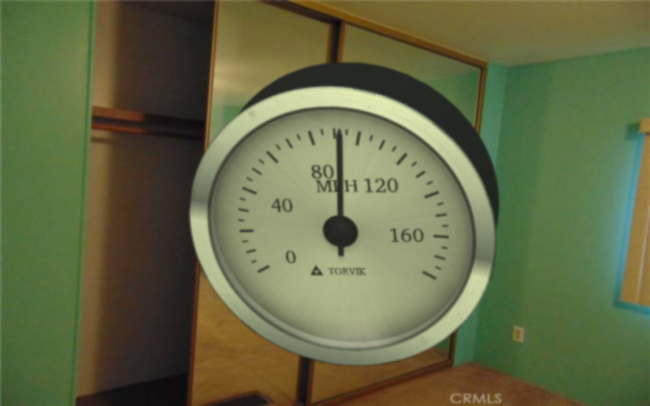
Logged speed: 92.5 mph
